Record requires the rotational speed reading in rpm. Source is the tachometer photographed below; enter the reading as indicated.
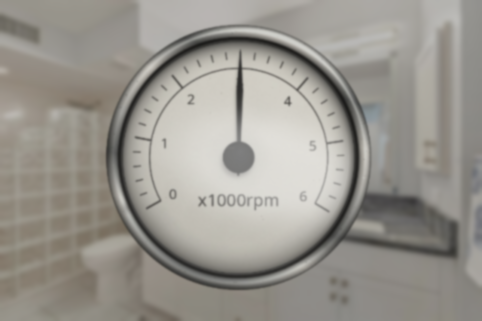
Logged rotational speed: 3000 rpm
